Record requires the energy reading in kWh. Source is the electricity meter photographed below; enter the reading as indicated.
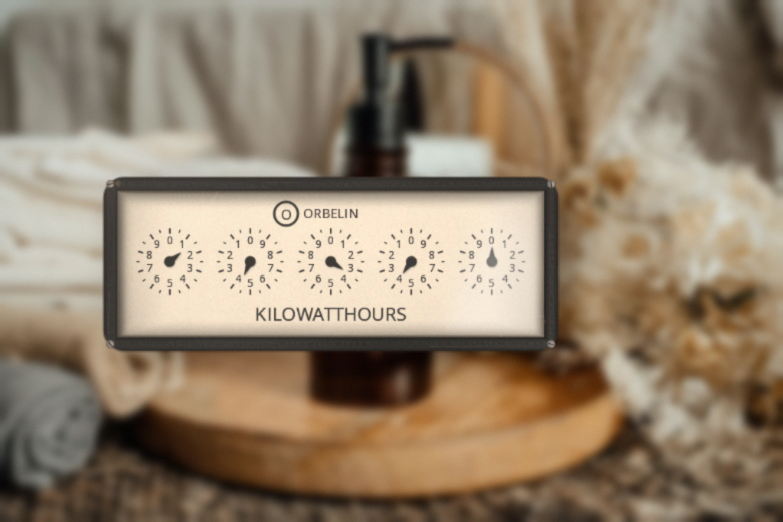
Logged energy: 14340 kWh
